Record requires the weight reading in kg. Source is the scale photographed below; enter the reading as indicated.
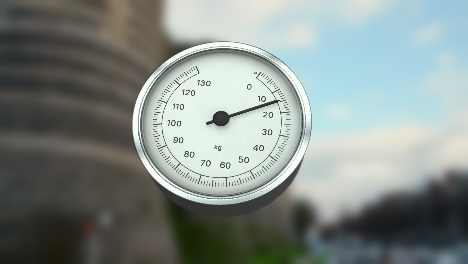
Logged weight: 15 kg
